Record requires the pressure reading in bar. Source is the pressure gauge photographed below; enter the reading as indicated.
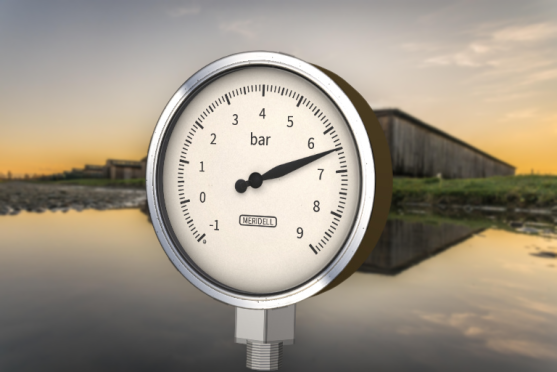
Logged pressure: 6.5 bar
